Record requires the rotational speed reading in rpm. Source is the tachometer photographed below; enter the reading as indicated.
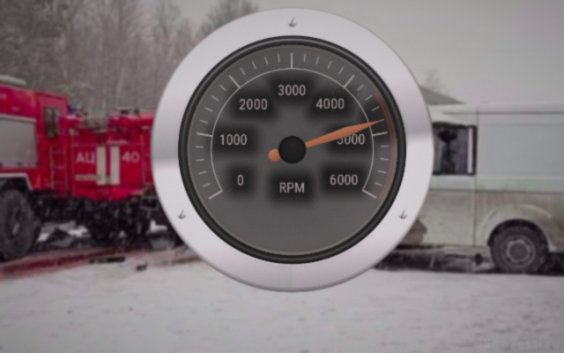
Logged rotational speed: 4800 rpm
